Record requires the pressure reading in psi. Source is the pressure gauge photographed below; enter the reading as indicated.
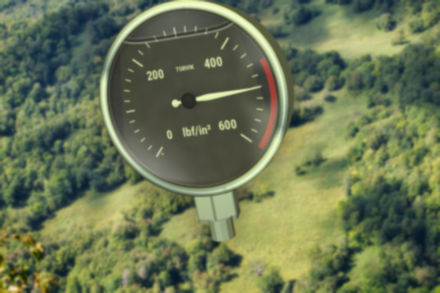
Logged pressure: 500 psi
